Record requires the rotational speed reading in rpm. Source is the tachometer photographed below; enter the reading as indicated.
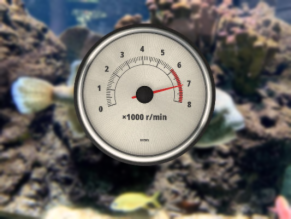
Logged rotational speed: 7000 rpm
